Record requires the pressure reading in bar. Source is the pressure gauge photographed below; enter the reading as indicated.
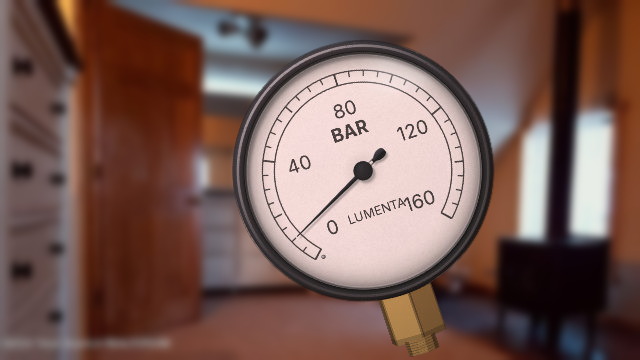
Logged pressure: 10 bar
